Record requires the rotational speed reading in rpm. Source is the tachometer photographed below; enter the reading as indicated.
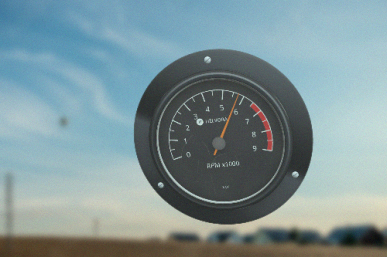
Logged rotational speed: 5750 rpm
